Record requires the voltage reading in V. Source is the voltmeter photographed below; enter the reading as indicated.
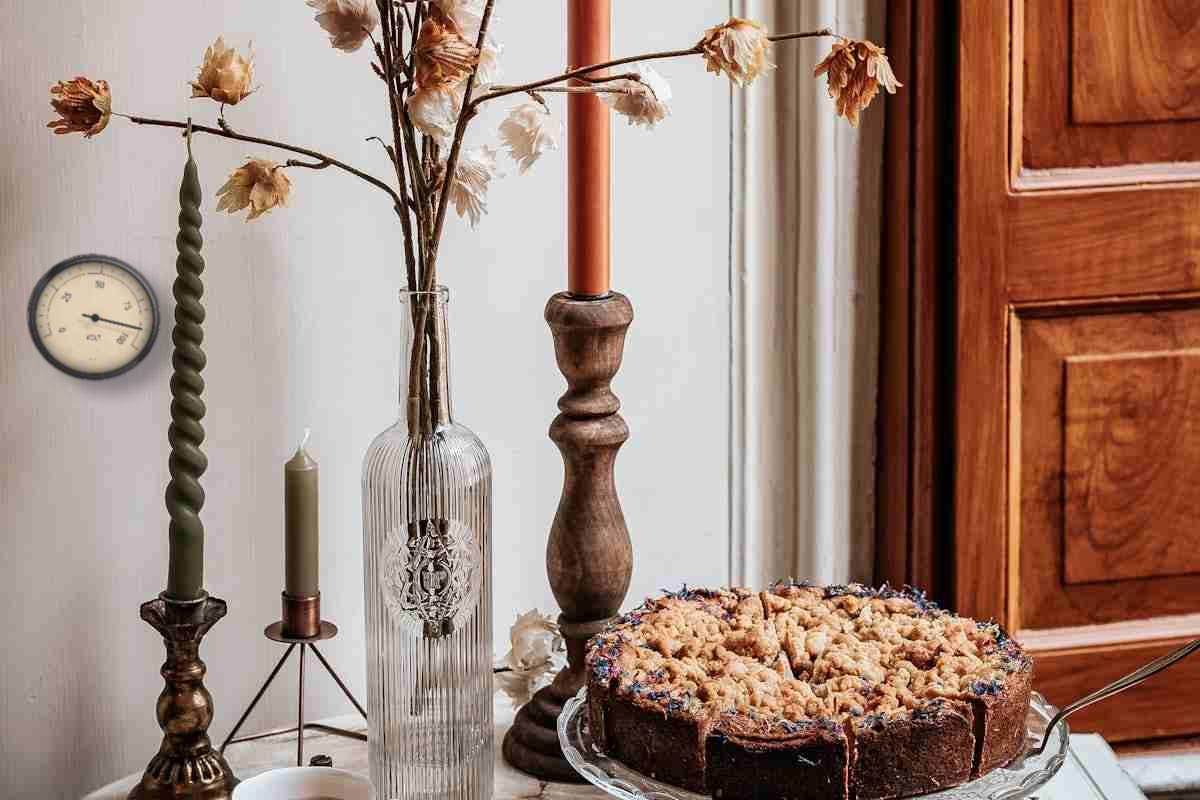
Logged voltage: 90 V
